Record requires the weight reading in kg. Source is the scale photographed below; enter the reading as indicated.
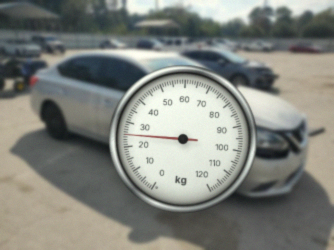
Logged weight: 25 kg
